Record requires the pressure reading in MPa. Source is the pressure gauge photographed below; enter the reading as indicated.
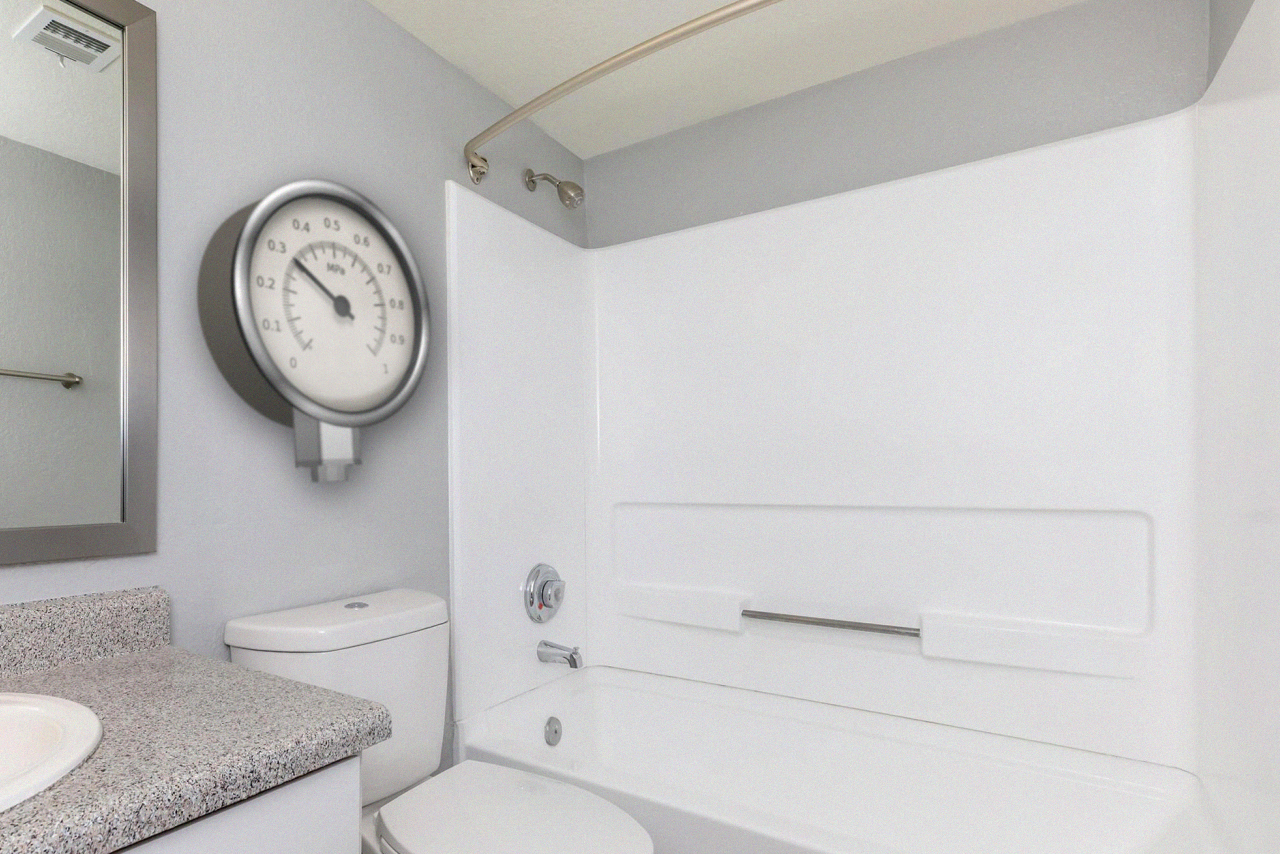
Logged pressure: 0.3 MPa
